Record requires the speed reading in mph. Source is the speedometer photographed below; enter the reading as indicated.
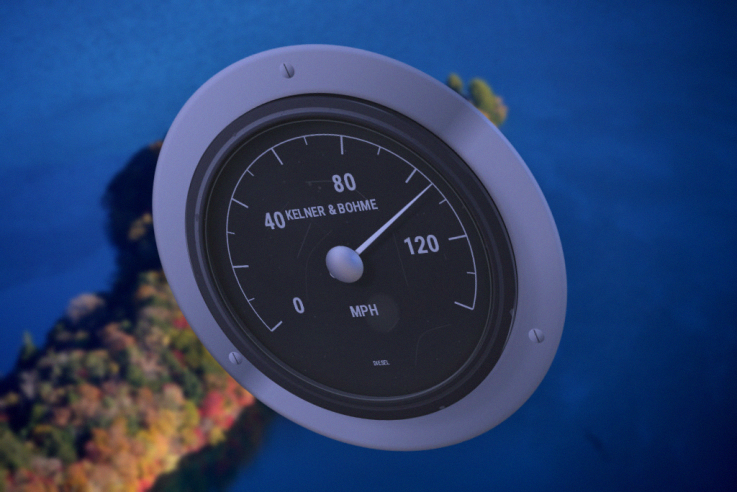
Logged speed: 105 mph
